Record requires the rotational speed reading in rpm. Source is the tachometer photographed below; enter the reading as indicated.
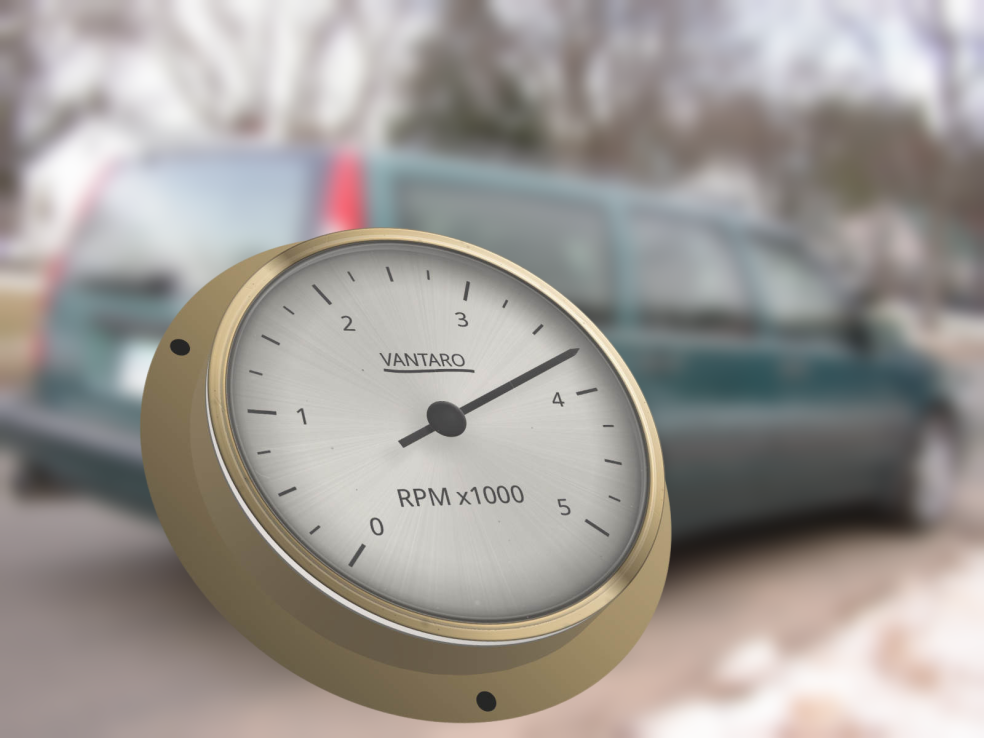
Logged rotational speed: 3750 rpm
